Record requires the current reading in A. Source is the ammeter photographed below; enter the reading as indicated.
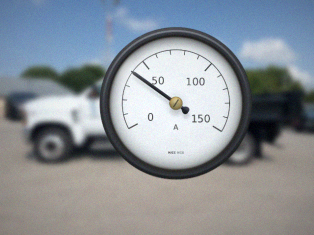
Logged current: 40 A
